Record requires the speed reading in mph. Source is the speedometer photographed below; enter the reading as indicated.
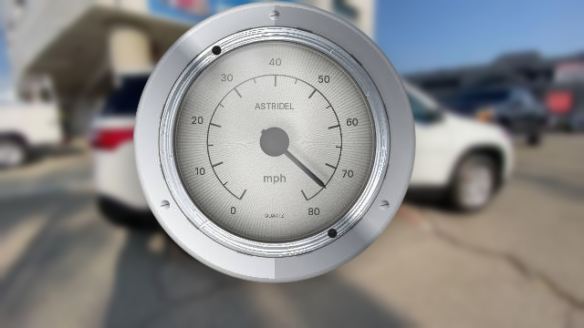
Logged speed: 75 mph
